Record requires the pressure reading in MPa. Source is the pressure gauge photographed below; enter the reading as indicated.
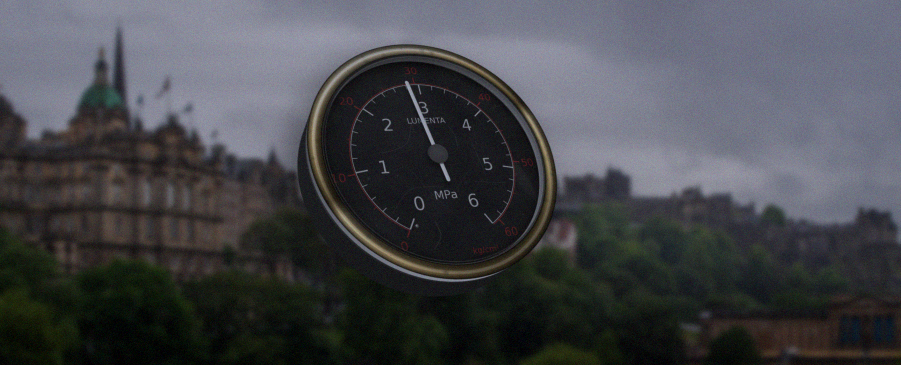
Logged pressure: 2.8 MPa
